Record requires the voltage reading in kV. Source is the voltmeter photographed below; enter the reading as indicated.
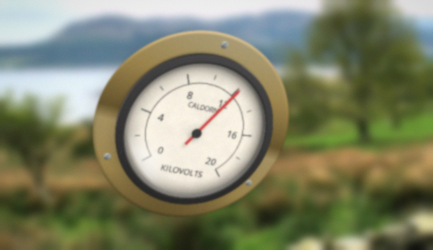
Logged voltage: 12 kV
